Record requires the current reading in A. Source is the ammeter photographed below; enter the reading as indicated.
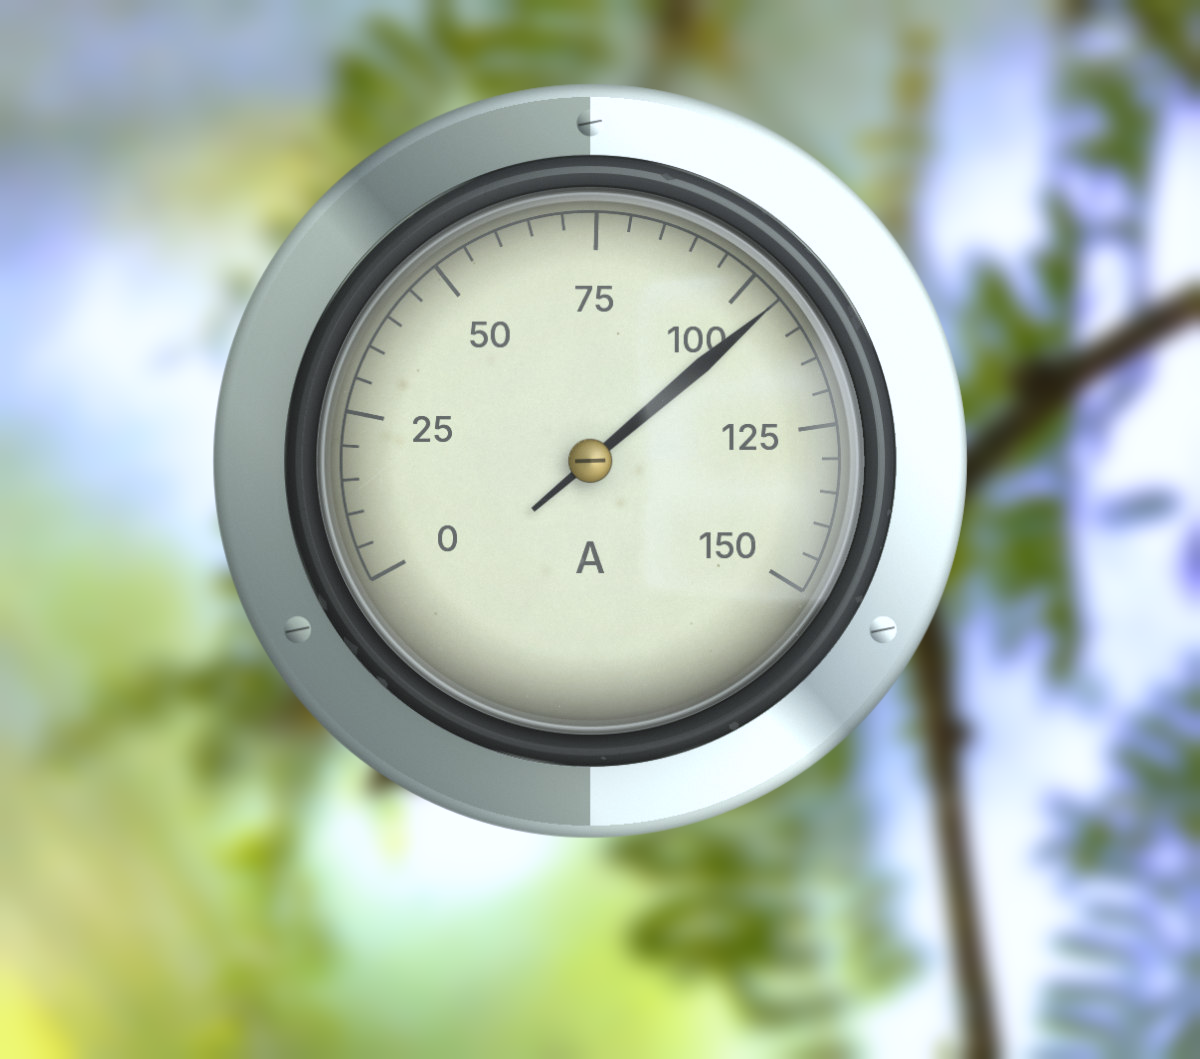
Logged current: 105 A
